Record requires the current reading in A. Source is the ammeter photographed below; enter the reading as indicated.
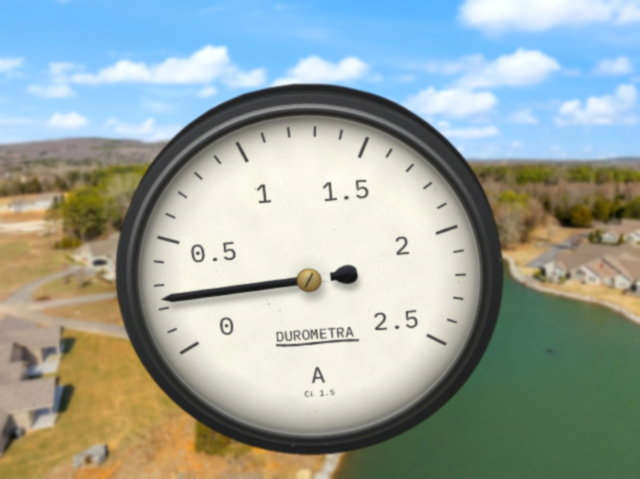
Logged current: 0.25 A
